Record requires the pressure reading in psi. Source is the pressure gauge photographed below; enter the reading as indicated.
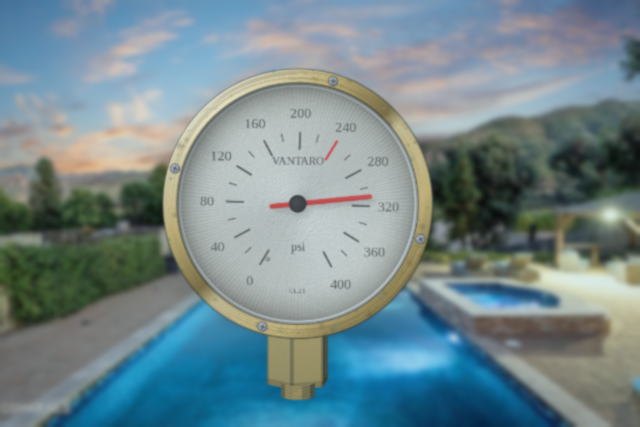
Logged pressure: 310 psi
